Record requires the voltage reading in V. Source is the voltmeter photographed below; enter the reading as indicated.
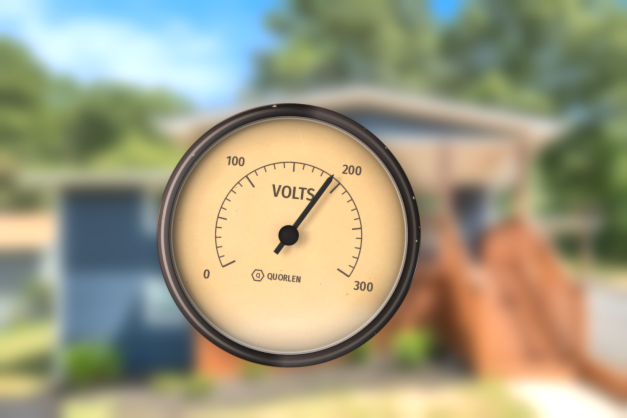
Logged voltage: 190 V
